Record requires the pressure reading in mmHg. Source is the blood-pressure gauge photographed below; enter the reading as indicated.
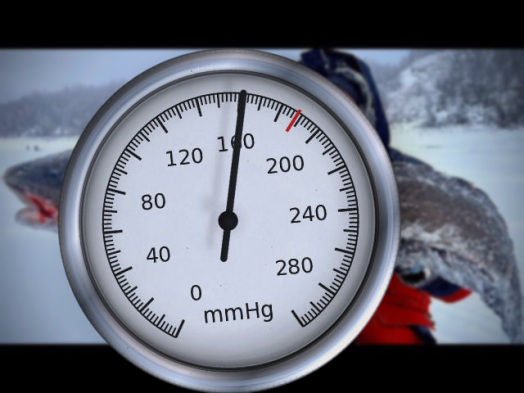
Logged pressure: 162 mmHg
